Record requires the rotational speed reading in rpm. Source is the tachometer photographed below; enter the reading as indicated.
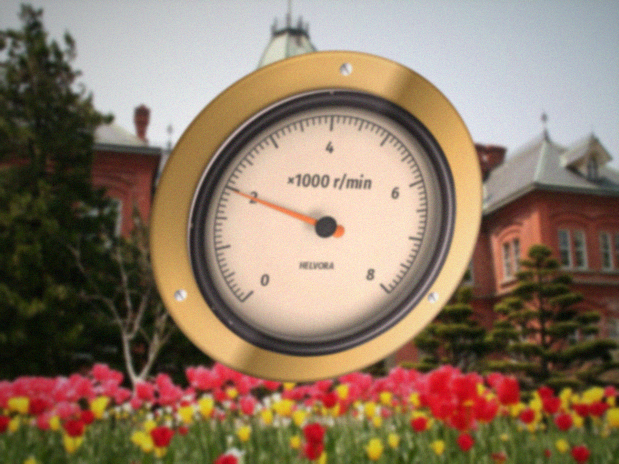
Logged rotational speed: 2000 rpm
